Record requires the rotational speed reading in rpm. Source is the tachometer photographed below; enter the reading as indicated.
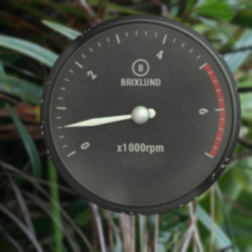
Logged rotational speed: 600 rpm
